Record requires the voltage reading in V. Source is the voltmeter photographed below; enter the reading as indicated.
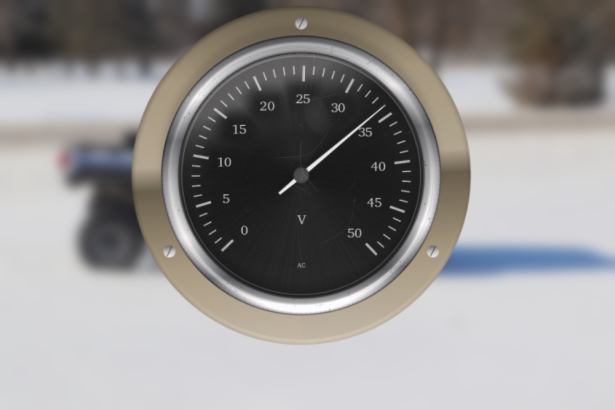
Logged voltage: 34 V
